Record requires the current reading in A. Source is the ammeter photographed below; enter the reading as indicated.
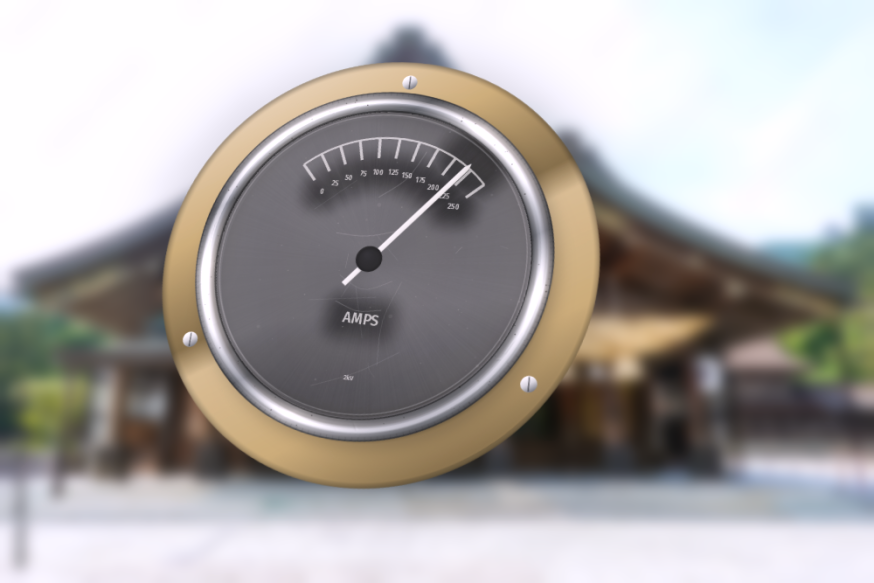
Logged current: 225 A
